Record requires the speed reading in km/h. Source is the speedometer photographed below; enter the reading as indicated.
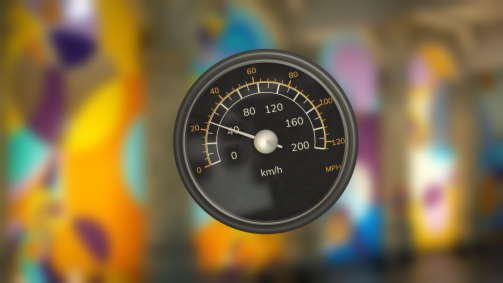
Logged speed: 40 km/h
